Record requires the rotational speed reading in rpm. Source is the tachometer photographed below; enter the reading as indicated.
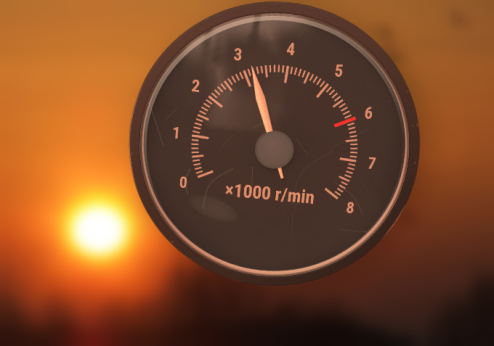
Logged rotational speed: 3200 rpm
